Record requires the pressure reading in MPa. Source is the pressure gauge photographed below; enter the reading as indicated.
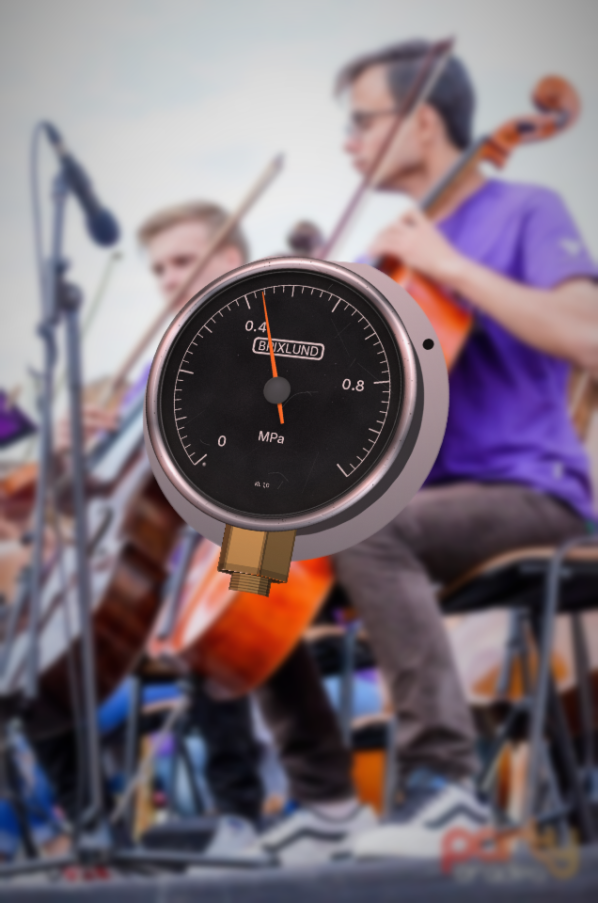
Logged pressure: 0.44 MPa
